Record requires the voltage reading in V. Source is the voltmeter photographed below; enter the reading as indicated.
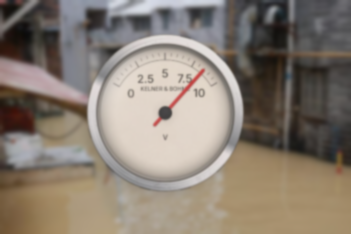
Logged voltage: 8.5 V
